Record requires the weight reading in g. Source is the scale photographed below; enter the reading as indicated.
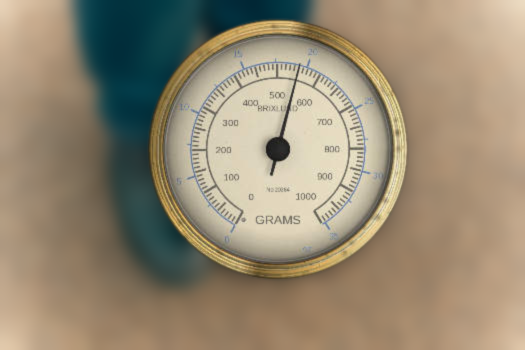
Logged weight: 550 g
